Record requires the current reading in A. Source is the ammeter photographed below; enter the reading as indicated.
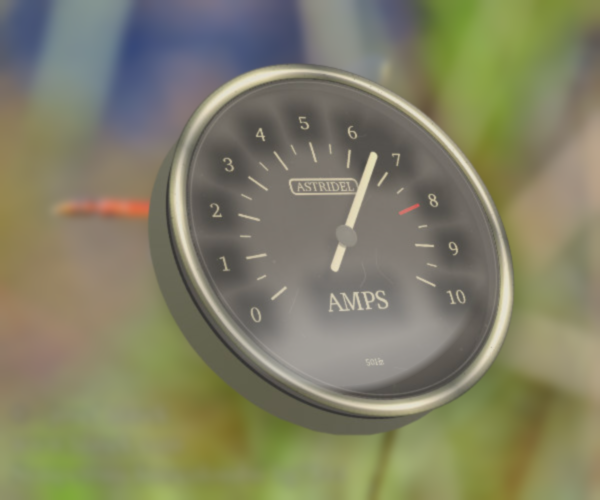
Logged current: 6.5 A
